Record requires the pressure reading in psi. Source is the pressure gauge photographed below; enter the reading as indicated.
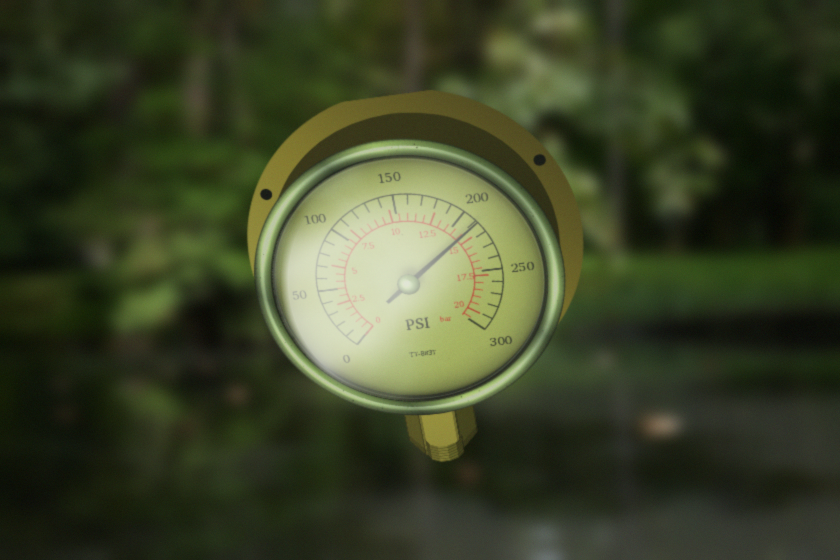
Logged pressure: 210 psi
